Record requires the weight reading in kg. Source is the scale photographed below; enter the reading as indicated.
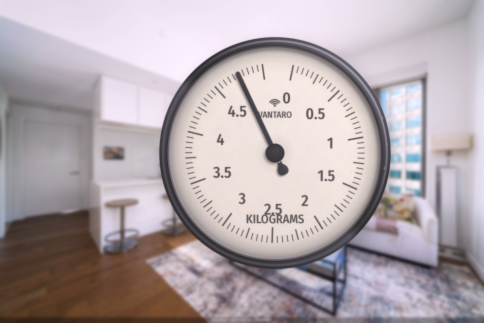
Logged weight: 4.75 kg
